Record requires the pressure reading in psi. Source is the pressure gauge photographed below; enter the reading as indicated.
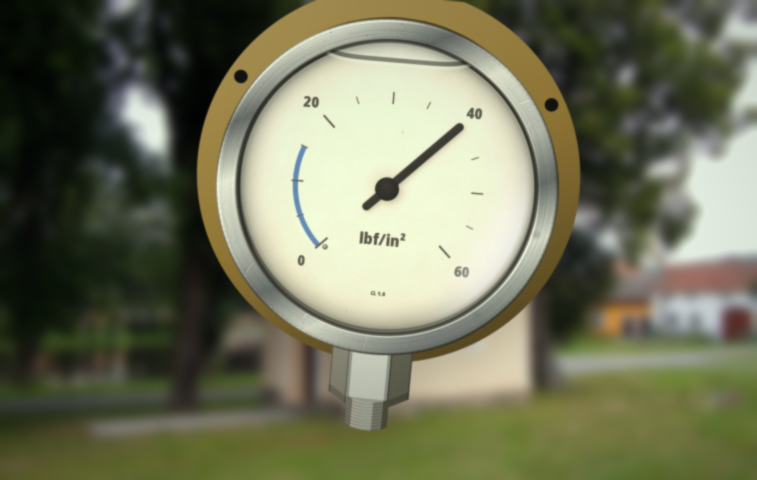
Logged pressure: 40 psi
